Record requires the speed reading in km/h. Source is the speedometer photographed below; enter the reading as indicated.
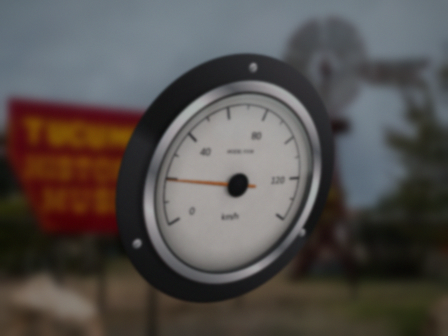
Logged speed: 20 km/h
